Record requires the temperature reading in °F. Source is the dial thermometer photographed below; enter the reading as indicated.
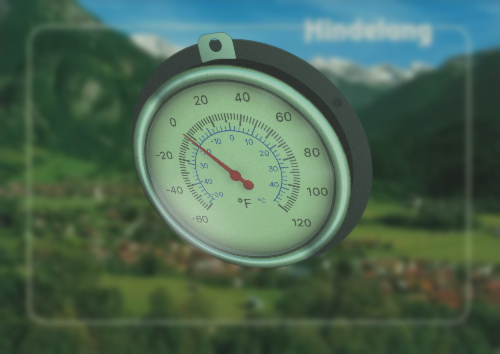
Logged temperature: 0 °F
